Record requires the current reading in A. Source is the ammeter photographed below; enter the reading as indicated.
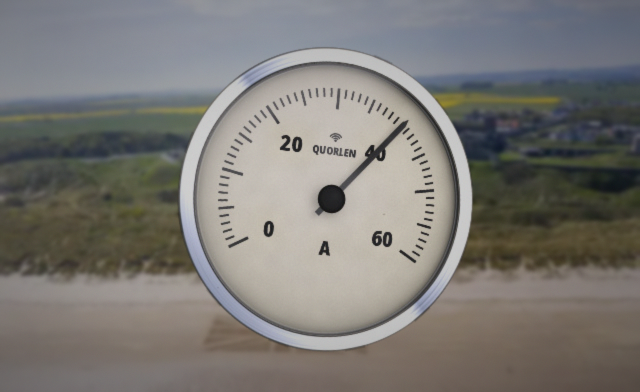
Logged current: 40 A
